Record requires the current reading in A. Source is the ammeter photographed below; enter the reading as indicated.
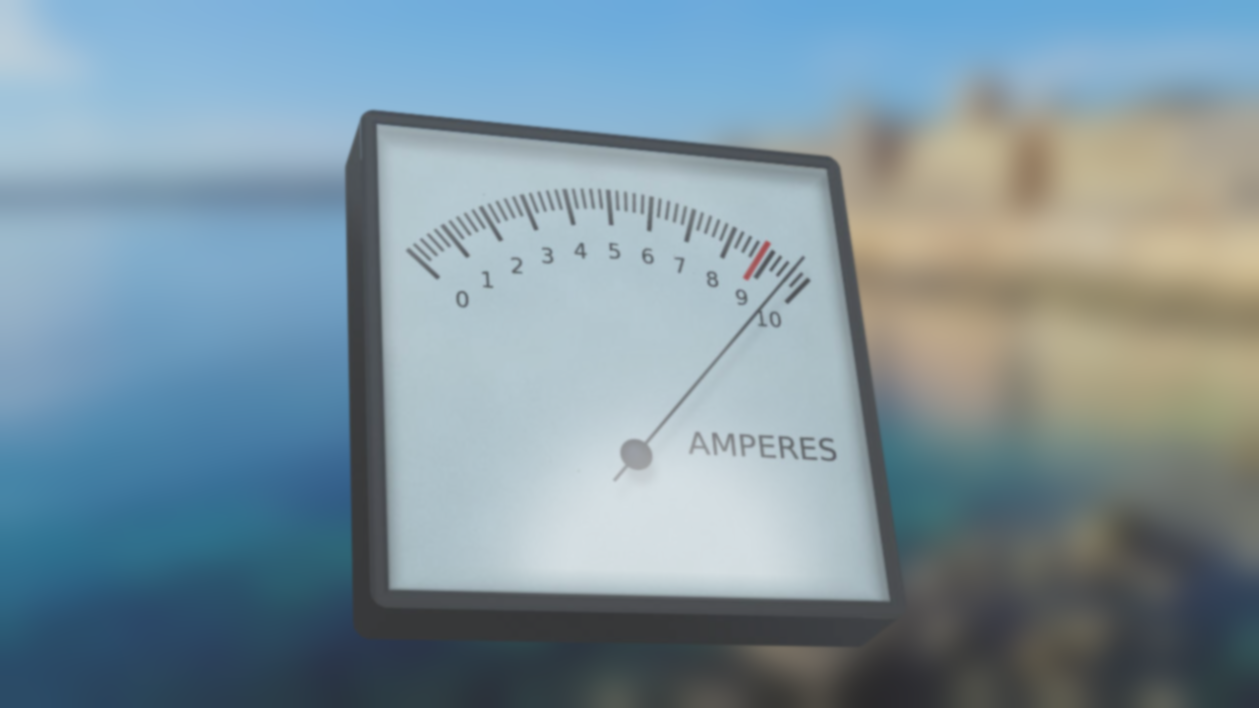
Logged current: 9.6 A
